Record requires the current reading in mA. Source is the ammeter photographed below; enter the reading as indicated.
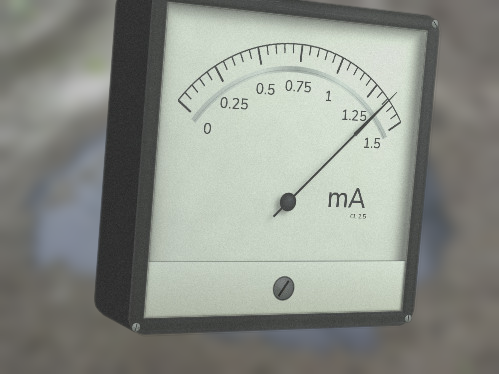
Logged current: 1.35 mA
